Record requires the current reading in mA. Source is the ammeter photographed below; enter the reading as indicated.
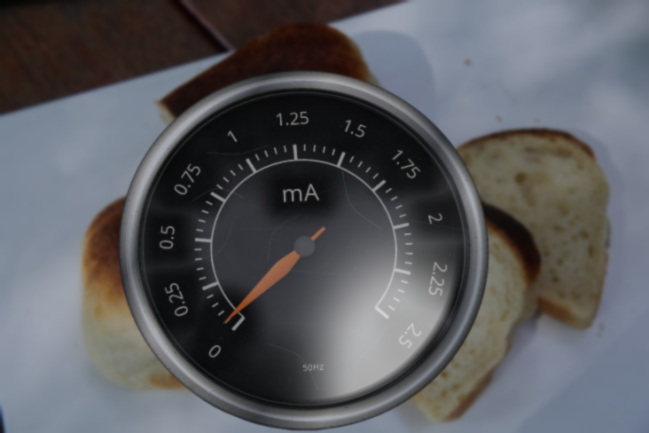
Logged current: 0.05 mA
